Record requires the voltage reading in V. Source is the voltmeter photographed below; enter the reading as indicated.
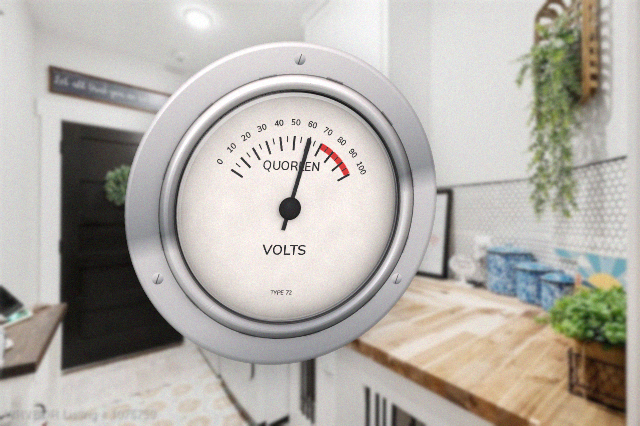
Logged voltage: 60 V
